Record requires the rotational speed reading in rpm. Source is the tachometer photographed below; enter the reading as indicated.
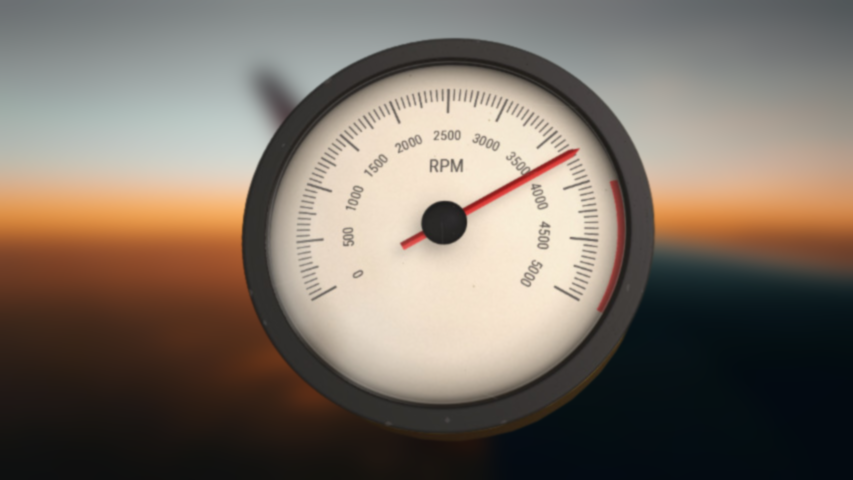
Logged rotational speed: 3750 rpm
